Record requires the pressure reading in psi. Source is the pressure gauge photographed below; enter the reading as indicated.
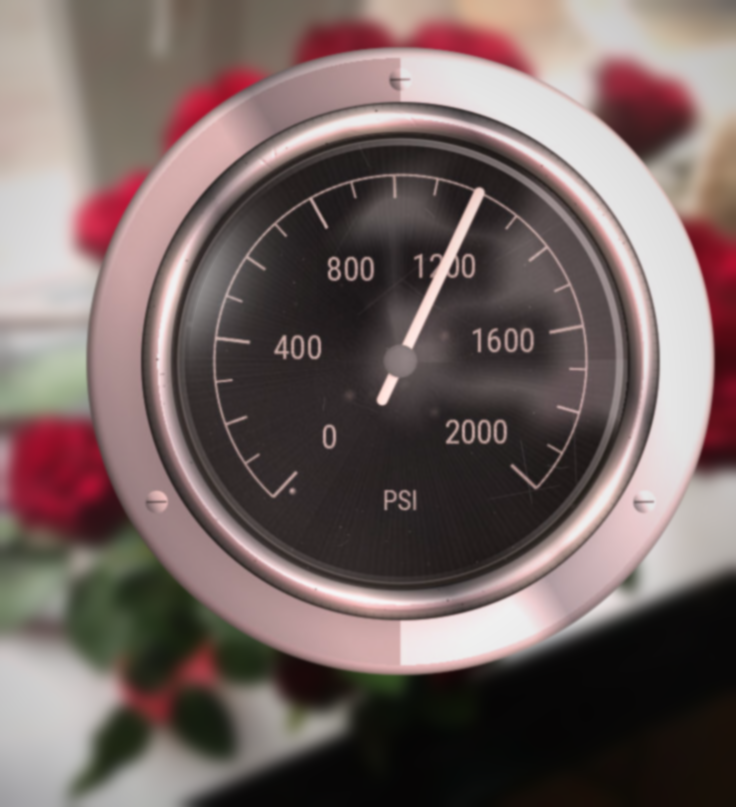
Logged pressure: 1200 psi
